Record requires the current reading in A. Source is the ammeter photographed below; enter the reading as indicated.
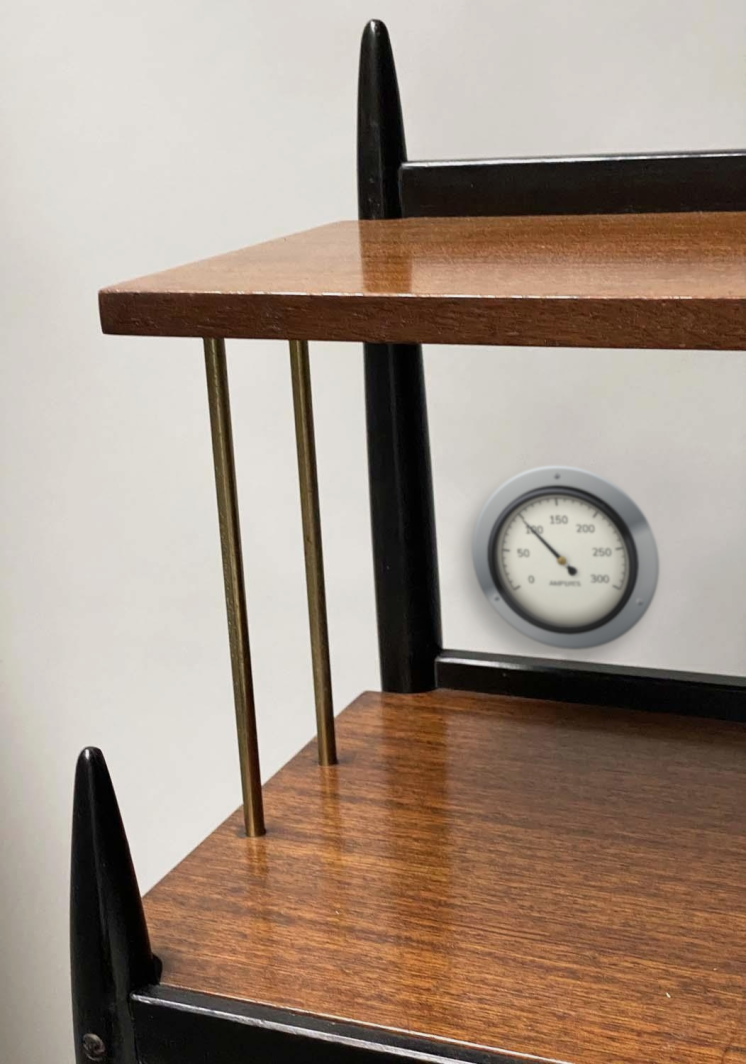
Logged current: 100 A
